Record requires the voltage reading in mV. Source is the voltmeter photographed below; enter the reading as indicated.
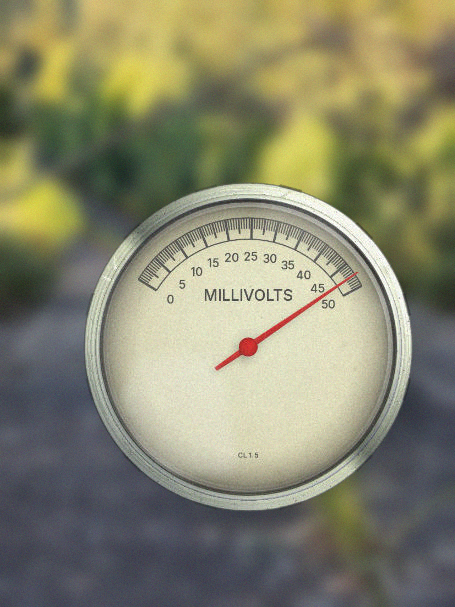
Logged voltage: 47.5 mV
